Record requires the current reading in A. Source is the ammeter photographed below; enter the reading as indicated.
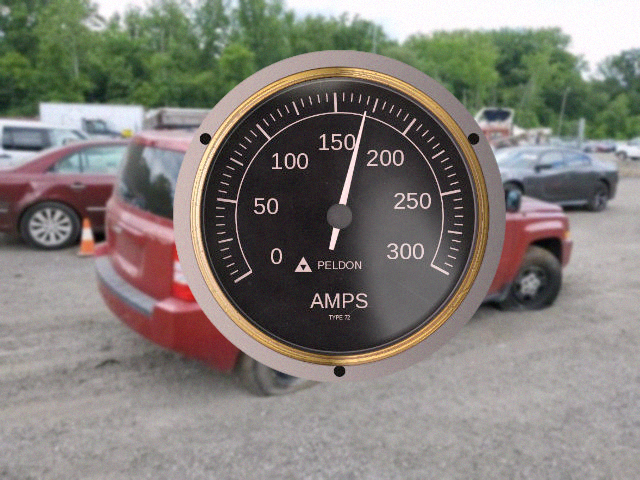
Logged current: 170 A
